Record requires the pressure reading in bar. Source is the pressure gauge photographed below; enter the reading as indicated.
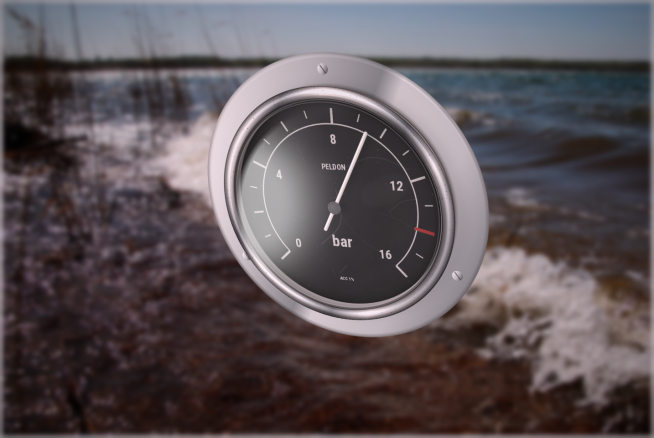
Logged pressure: 9.5 bar
